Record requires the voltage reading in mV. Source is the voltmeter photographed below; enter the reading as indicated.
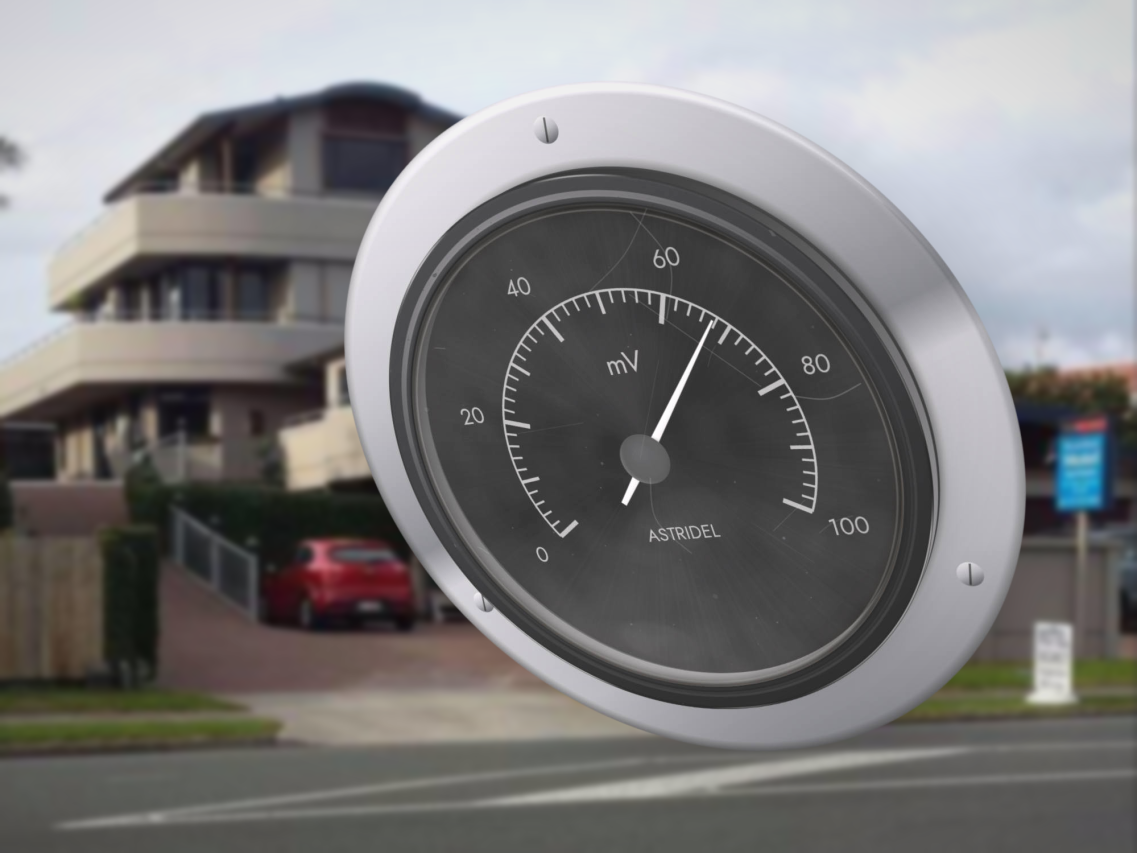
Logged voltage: 68 mV
